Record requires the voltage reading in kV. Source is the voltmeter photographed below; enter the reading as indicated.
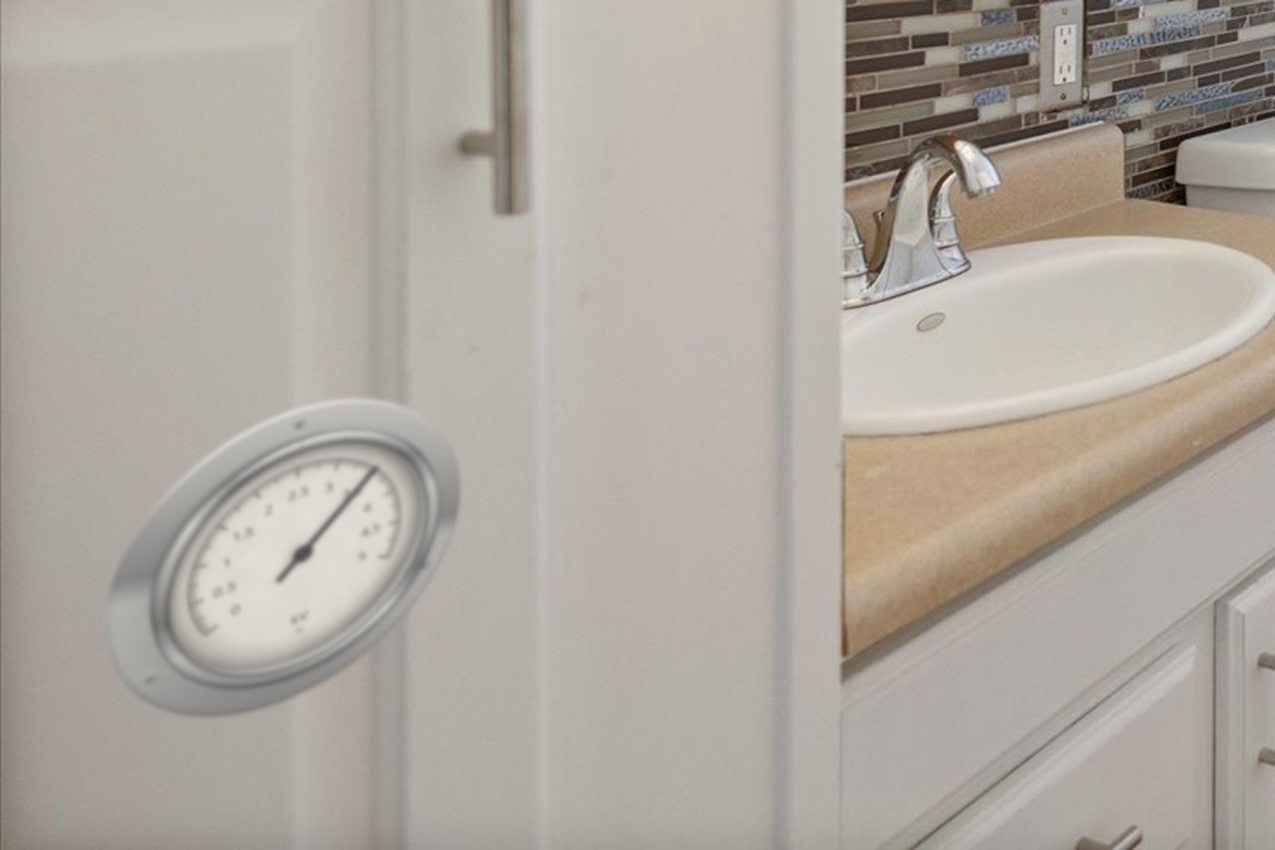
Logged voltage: 3.5 kV
